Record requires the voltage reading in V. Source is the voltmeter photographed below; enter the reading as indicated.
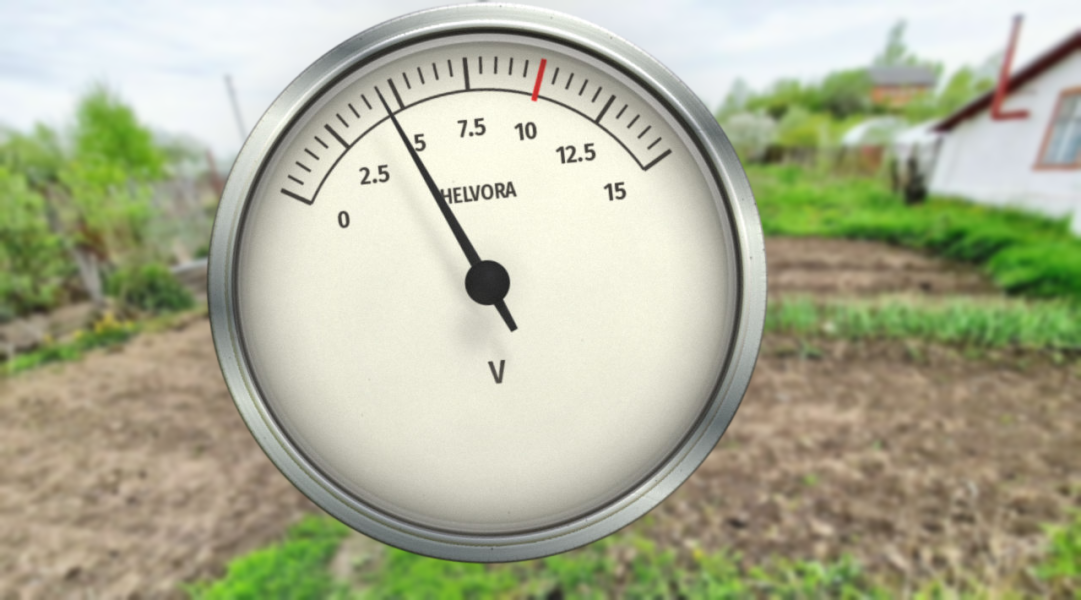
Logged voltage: 4.5 V
